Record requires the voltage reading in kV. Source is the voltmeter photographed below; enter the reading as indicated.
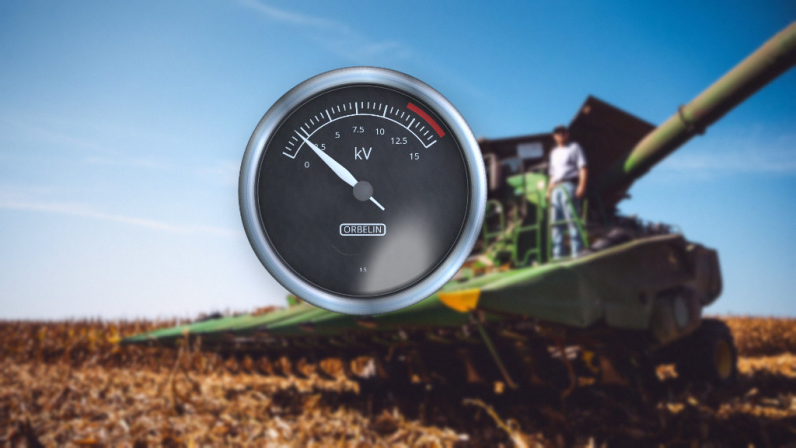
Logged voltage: 2 kV
